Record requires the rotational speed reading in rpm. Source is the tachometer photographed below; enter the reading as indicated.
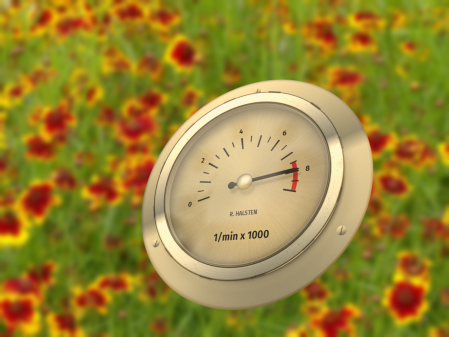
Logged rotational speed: 8000 rpm
